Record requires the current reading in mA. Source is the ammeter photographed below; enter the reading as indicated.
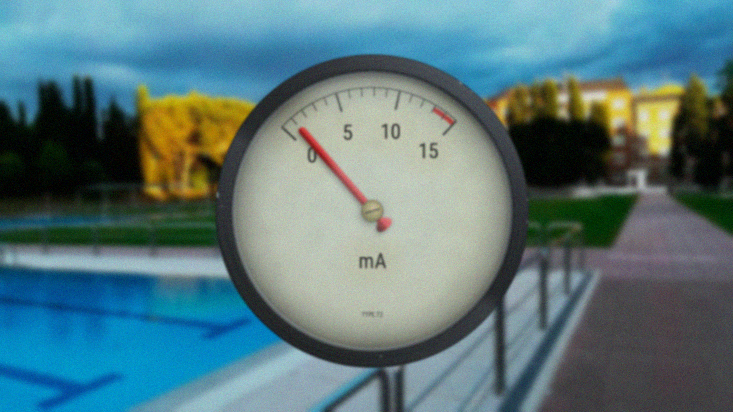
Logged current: 1 mA
